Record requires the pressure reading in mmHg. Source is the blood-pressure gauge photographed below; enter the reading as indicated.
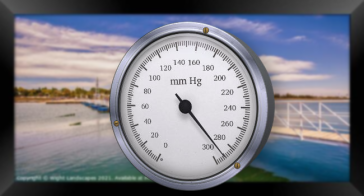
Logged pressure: 290 mmHg
